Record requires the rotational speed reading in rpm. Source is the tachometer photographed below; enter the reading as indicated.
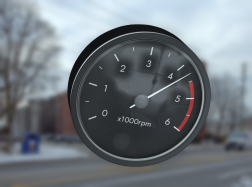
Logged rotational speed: 4250 rpm
